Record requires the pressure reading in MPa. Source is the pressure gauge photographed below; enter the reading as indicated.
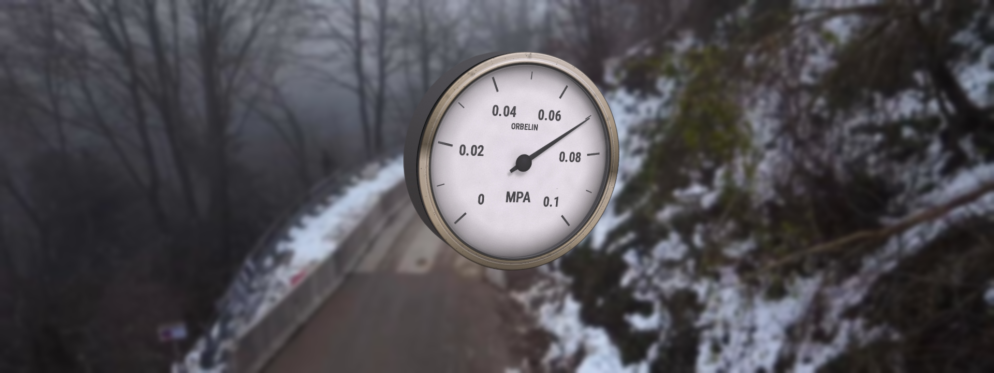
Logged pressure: 0.07 MPa
